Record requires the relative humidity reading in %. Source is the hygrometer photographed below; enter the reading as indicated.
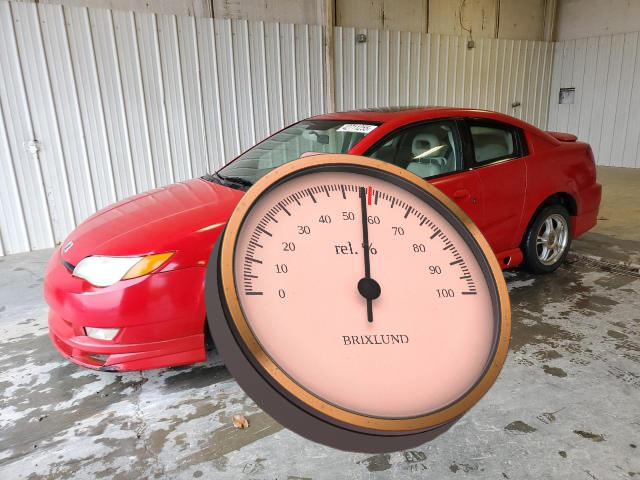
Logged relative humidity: 55 %
